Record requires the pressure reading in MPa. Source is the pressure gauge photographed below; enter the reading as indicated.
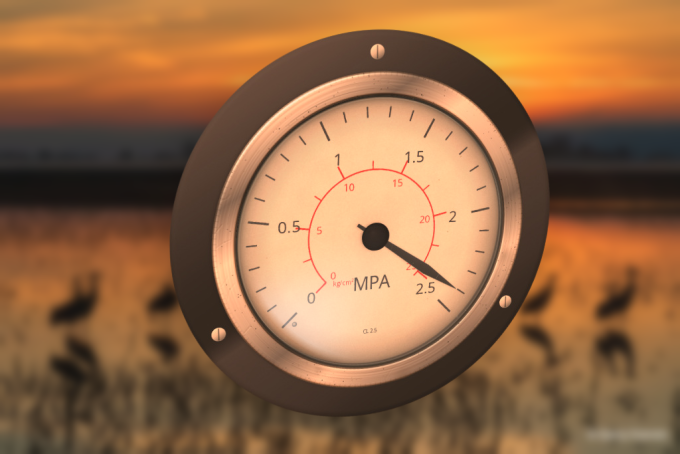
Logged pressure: 2.4 MPa
